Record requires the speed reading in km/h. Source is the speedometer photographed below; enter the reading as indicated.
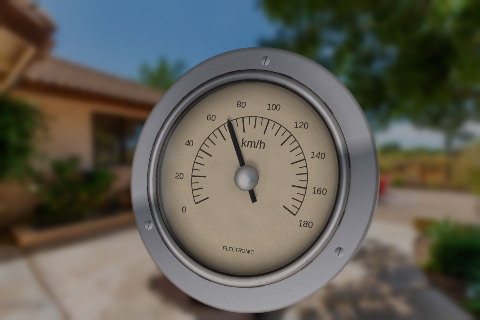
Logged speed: 70 km/h
